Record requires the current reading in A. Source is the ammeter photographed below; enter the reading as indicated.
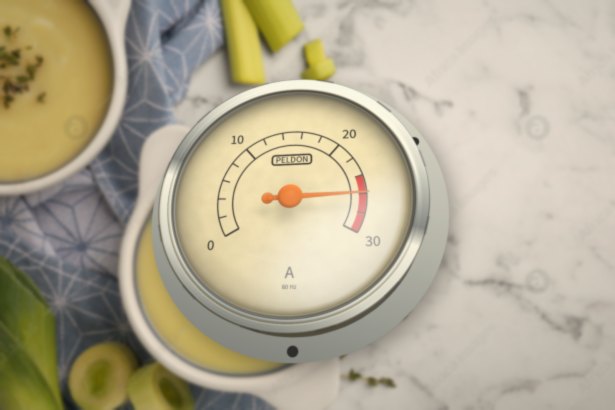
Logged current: 26 A
